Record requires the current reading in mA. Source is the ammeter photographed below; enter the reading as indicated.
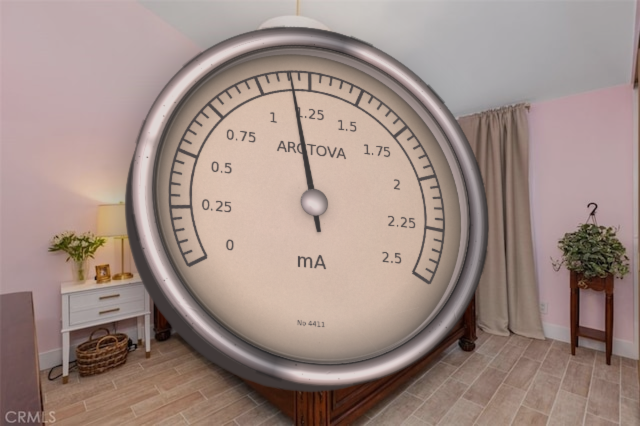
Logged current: 1.15 mA
